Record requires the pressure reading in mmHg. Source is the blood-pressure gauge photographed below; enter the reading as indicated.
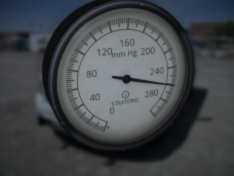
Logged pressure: 260 mmHg
